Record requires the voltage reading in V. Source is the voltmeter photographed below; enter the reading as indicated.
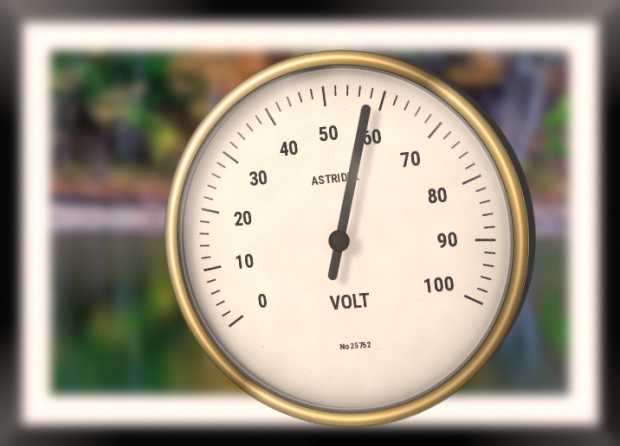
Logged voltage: 58 V
